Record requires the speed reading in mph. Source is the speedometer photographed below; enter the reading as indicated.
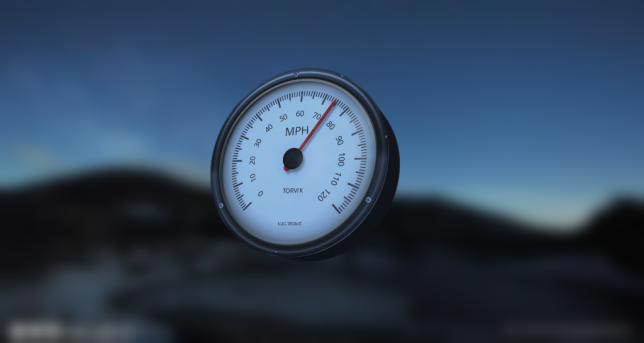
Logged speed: 75 mph
